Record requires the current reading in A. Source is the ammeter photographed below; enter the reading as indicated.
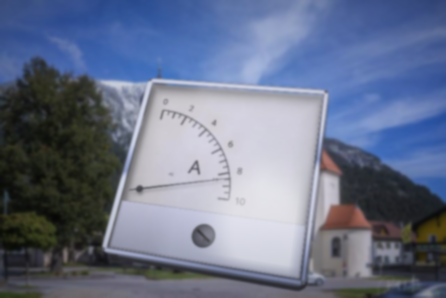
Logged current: 8.5 A
